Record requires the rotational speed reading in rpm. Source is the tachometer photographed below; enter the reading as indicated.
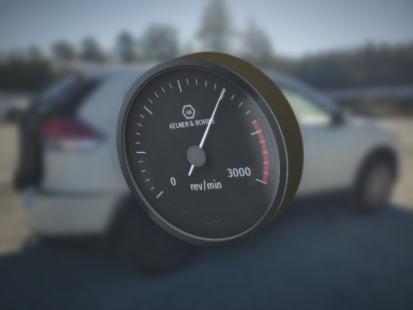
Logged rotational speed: 2000 rpm
